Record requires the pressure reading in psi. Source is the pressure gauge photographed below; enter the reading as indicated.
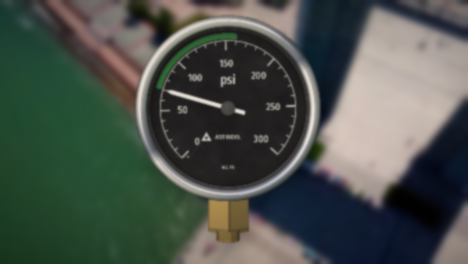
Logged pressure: 70 psi
